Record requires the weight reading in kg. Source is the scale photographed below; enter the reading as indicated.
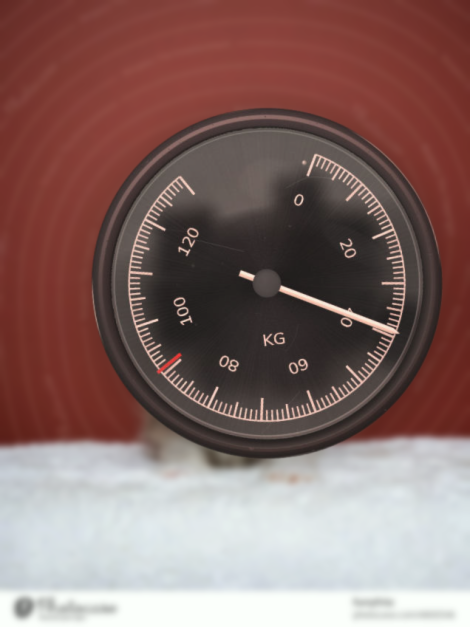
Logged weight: 39 kg
